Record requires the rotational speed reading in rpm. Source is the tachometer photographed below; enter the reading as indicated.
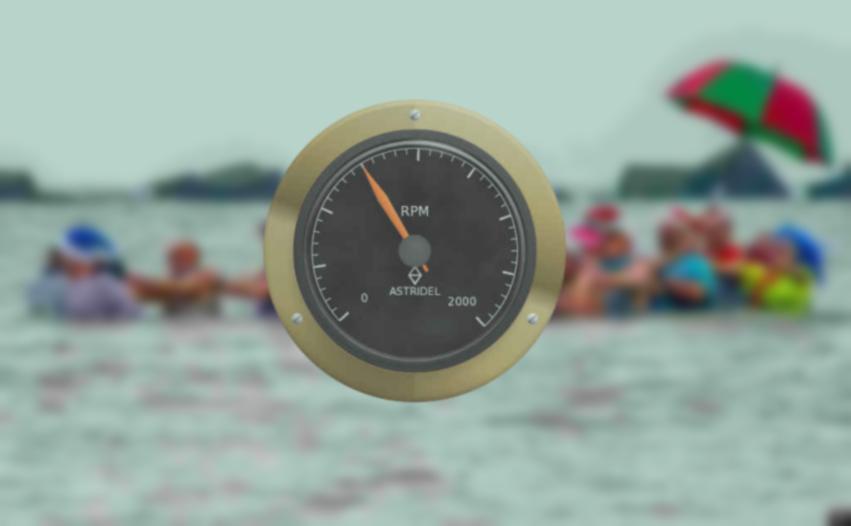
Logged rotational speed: 750 rpm
